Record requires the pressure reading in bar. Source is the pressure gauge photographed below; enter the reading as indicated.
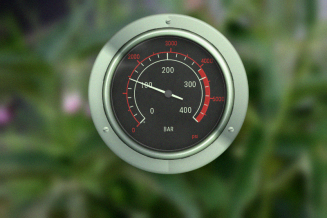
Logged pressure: 100 bar
